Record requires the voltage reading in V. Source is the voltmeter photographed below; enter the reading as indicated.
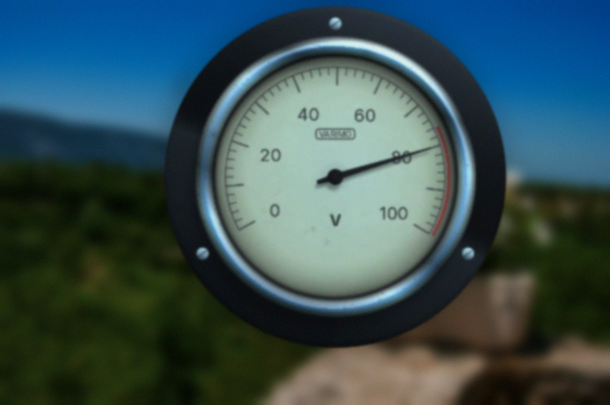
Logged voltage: 80 V
